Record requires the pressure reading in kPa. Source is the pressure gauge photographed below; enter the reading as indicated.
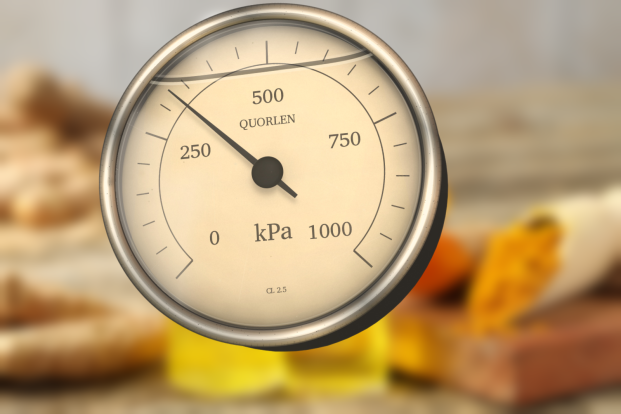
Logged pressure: 325 kPa
